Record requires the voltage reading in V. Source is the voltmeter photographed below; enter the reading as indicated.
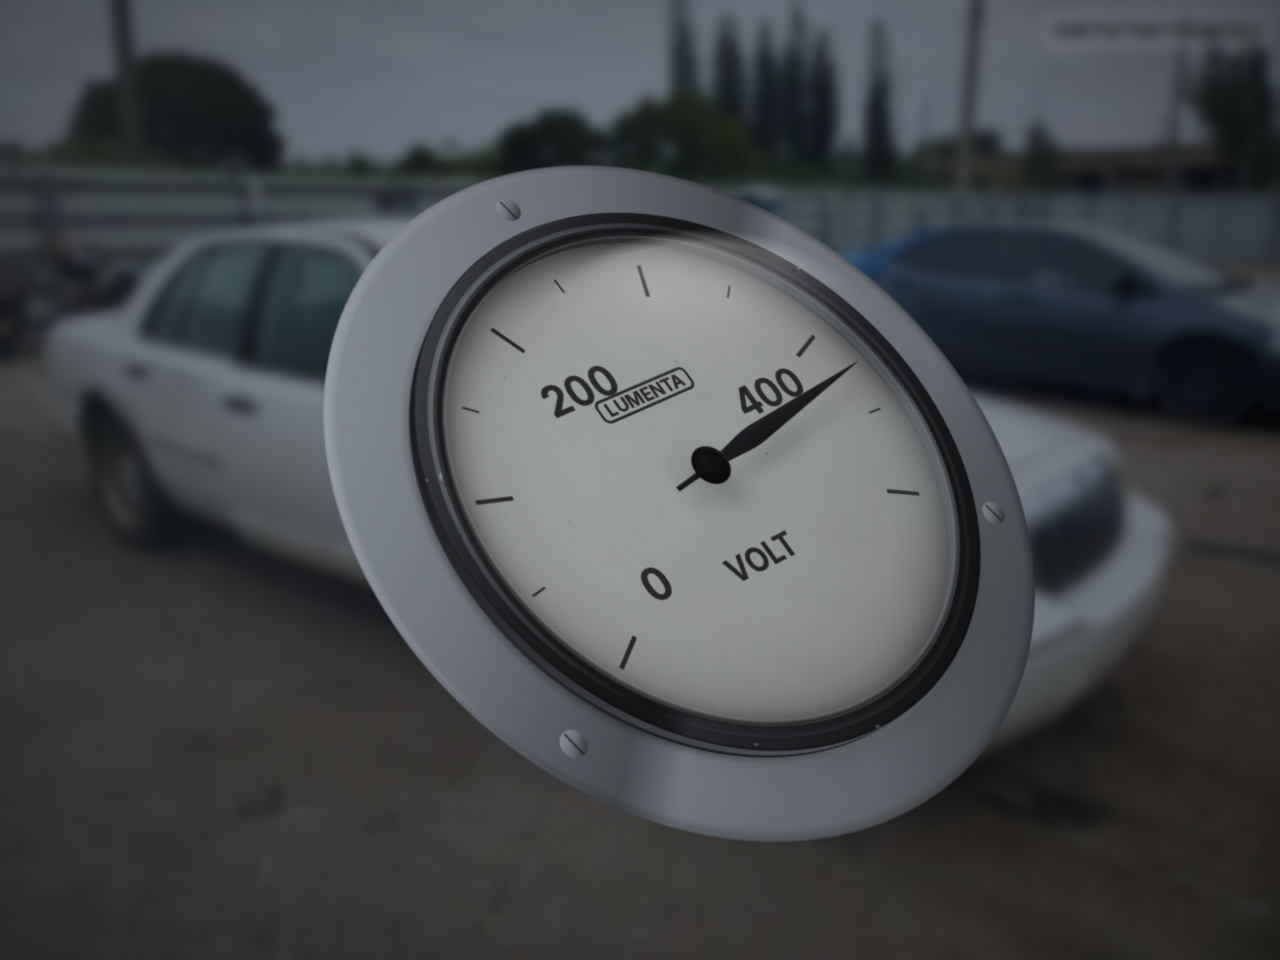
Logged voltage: 425 V
